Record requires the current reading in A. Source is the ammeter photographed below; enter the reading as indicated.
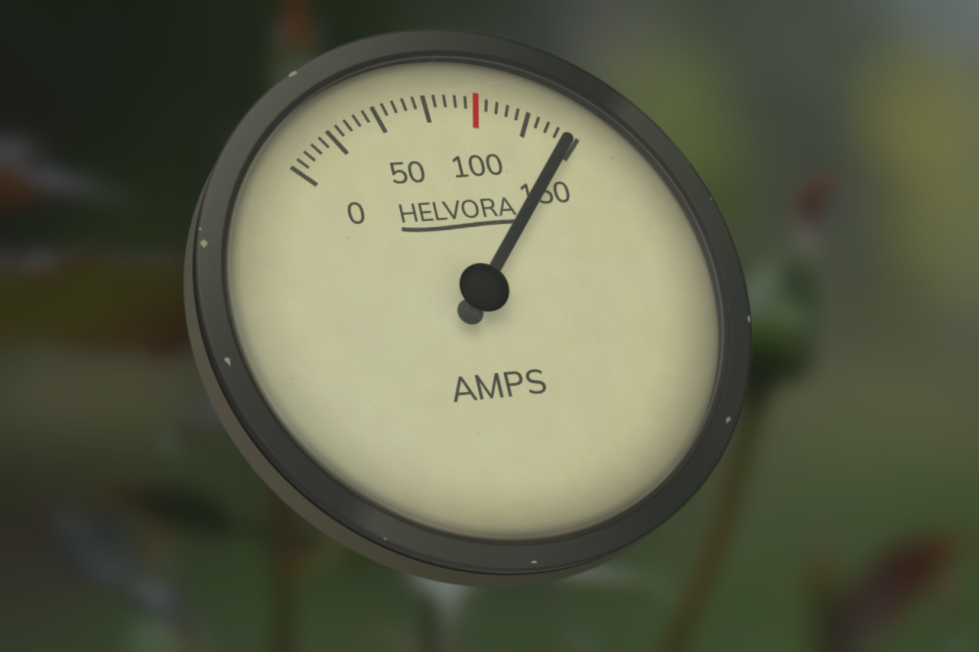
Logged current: 145 A
